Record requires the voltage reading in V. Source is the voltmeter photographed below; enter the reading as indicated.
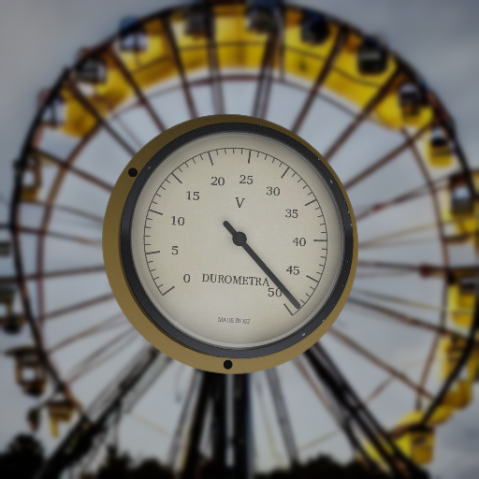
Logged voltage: 49 V
